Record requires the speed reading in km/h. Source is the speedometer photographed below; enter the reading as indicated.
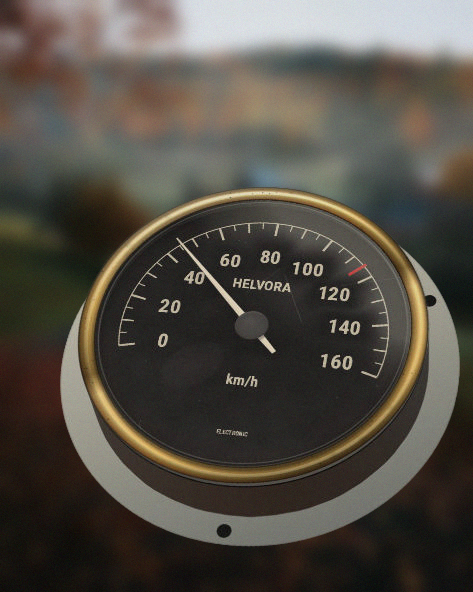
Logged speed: 45 km/h
